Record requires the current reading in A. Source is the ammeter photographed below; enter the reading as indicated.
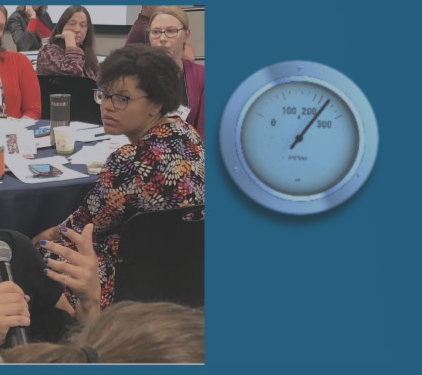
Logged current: 240 A
